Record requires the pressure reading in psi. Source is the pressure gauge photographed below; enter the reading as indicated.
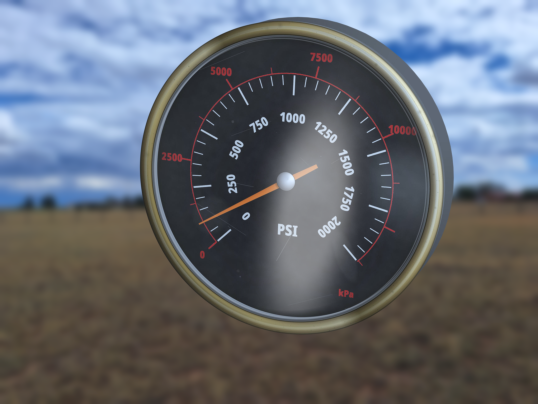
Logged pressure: 100 psi
